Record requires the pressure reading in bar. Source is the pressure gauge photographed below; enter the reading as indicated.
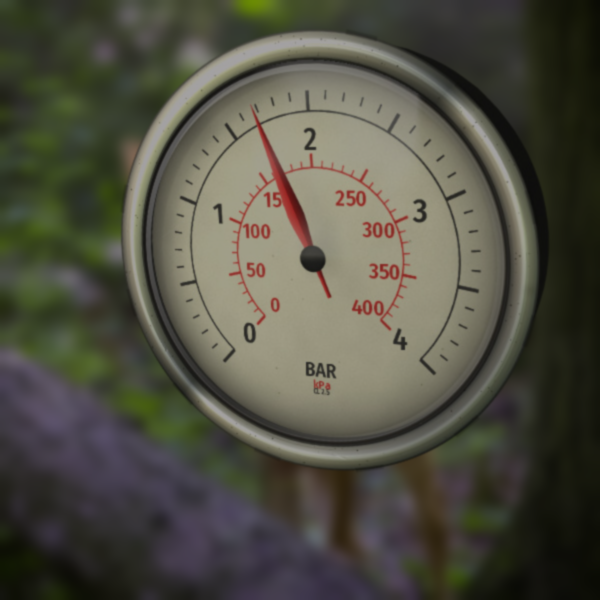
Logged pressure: 1.7 bar
